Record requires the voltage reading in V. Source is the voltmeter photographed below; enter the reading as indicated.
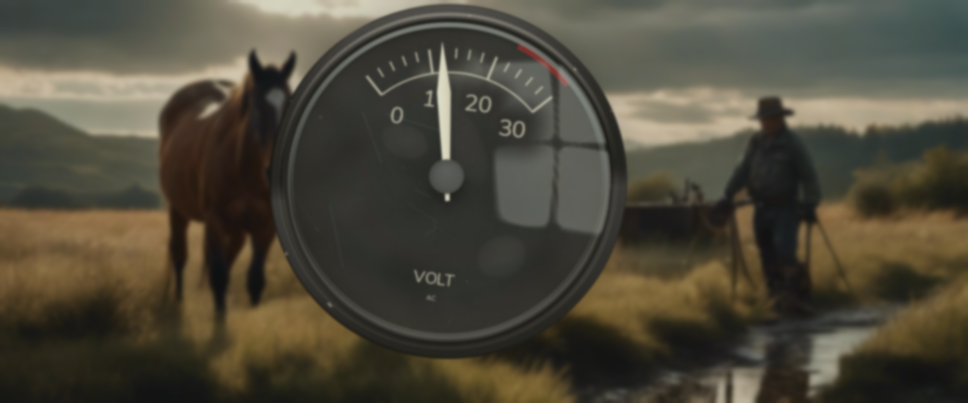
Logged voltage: 12 V
